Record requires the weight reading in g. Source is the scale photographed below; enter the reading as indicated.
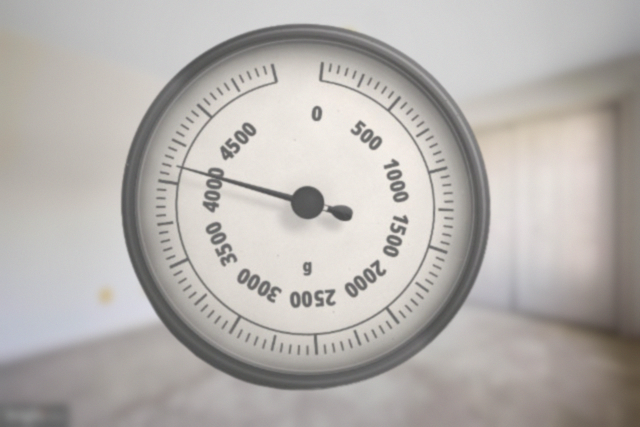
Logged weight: 4100 g
